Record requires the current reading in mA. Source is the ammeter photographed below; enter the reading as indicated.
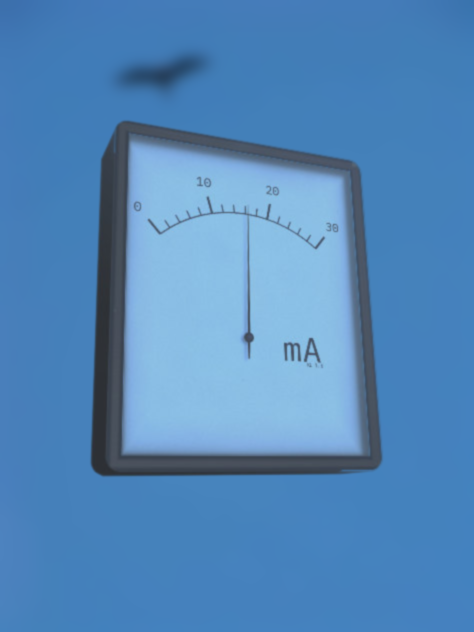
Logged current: 16 mA
